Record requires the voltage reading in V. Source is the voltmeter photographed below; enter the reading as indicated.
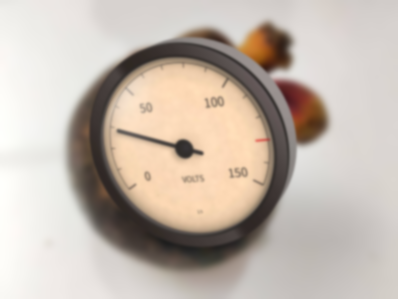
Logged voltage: 30 V
